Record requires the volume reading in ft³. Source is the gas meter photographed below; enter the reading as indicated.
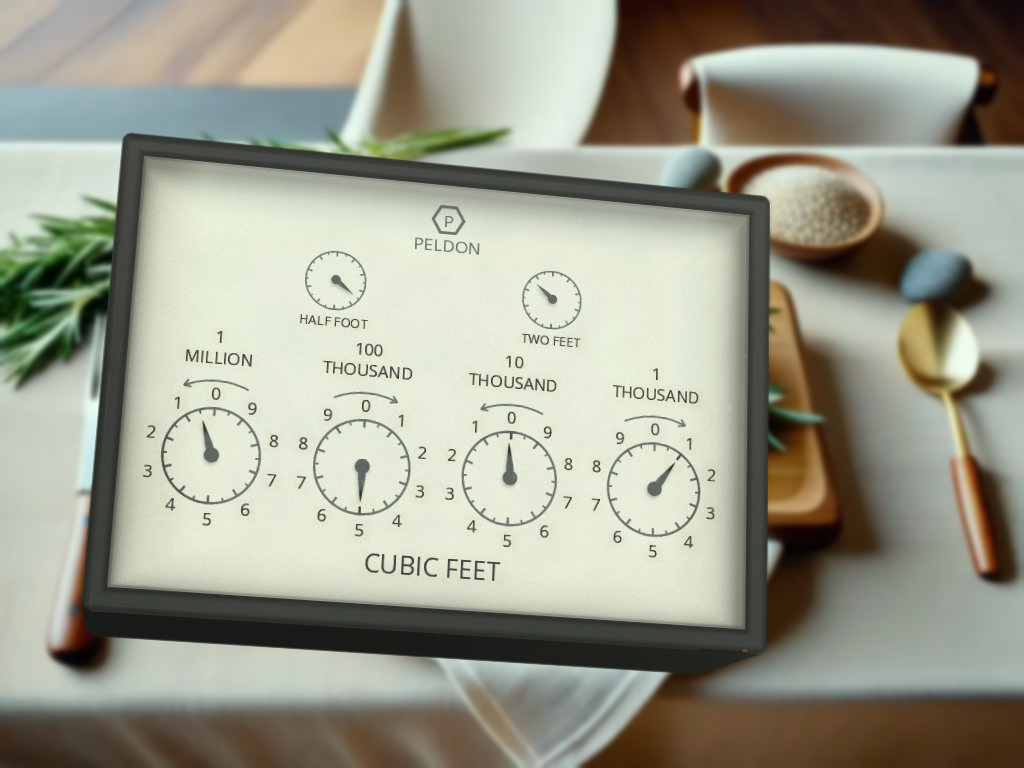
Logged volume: 50100 ft³
